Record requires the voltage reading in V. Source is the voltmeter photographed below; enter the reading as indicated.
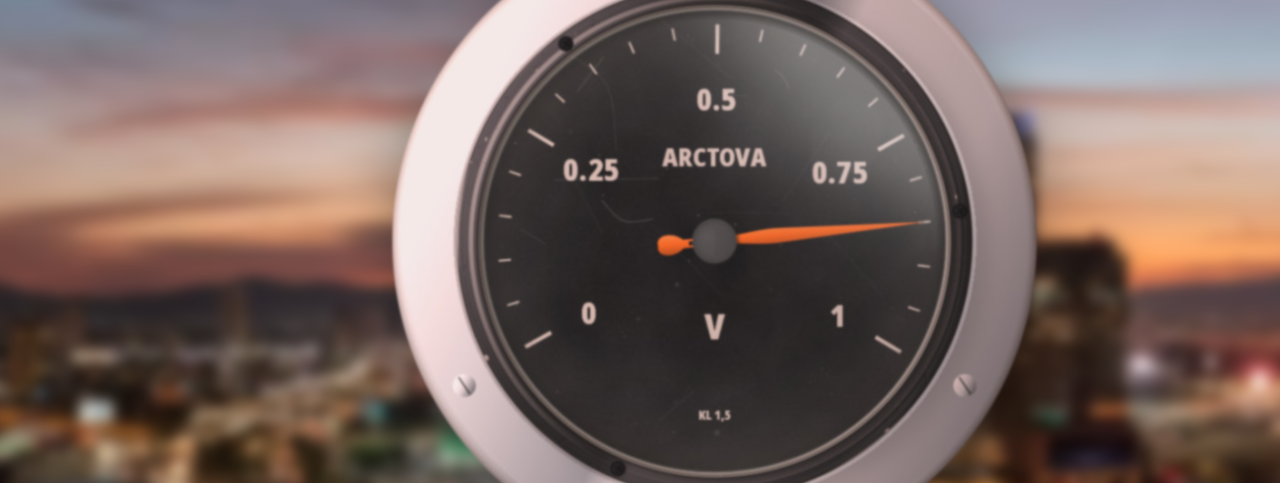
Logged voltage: 0.85 V
